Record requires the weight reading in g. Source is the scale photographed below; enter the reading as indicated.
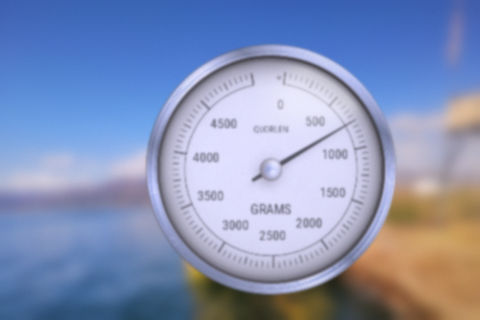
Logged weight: 750 g
